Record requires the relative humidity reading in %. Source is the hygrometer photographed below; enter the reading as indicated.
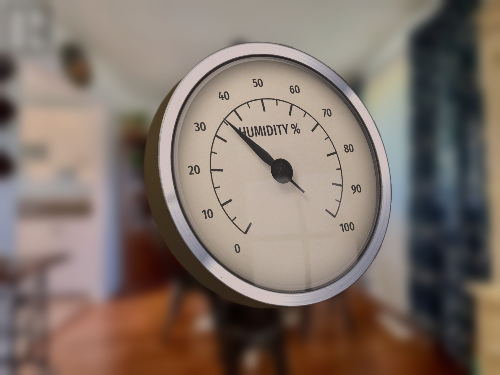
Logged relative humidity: 35 %
